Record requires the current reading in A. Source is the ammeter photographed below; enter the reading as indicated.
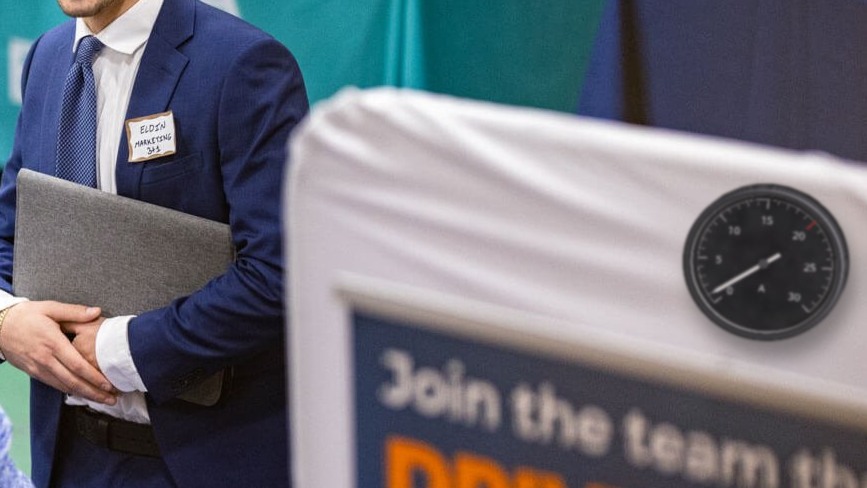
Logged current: 1 A
